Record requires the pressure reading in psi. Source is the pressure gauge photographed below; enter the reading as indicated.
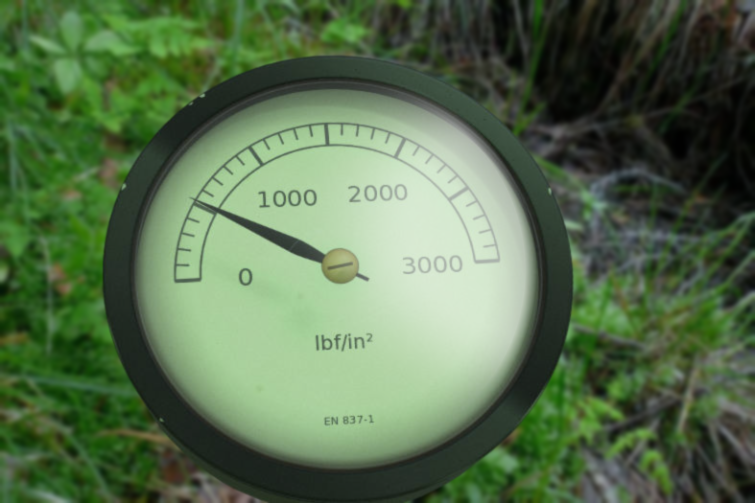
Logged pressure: 500 psi
